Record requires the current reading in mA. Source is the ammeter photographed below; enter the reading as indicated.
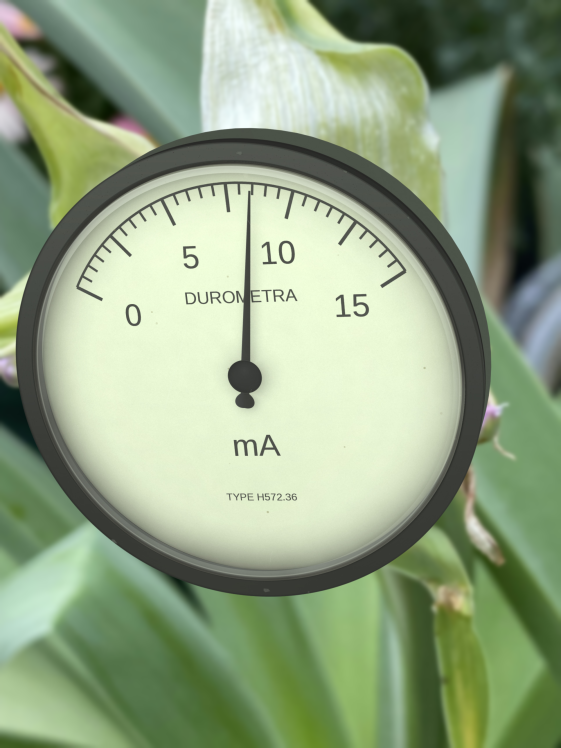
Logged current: 8.5 mA
